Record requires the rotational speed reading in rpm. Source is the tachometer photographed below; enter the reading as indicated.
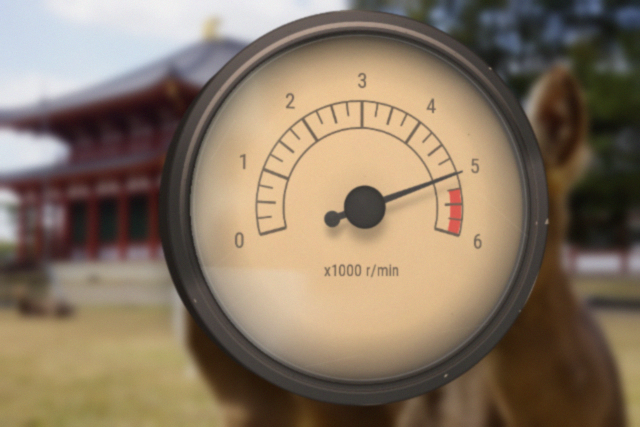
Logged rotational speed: 5000 rpm
